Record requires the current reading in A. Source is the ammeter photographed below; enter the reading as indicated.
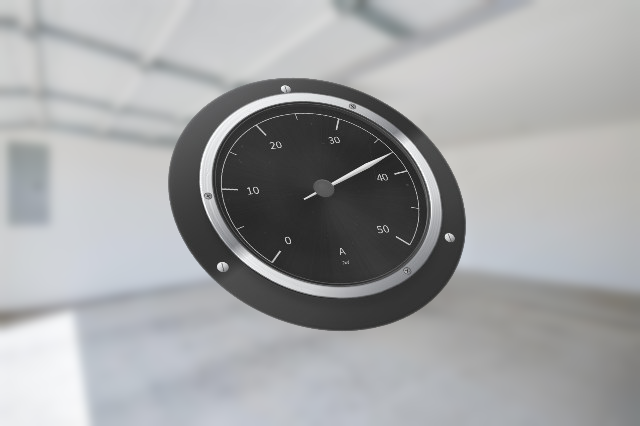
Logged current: 37.5 A
